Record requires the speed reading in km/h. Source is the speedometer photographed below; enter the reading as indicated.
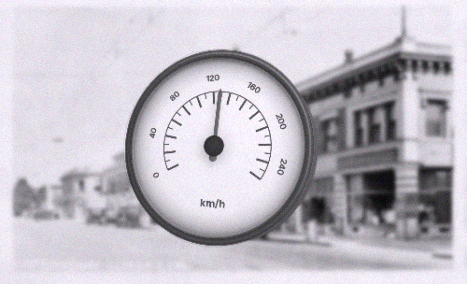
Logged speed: 130 km/h
